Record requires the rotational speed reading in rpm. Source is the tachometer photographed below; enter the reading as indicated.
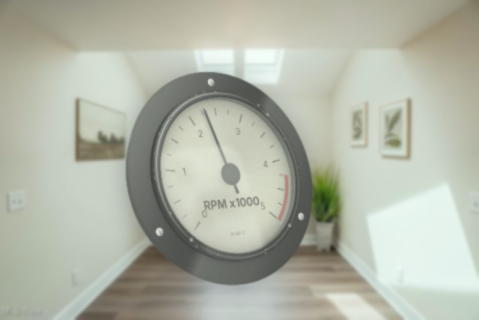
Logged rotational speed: 2250 rpm
